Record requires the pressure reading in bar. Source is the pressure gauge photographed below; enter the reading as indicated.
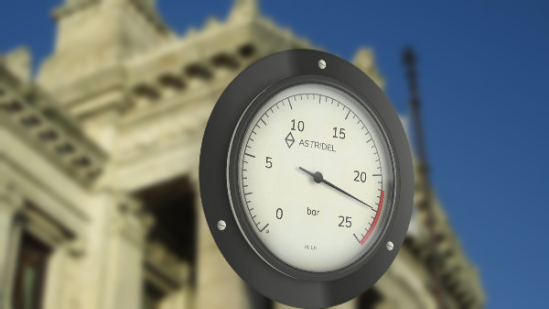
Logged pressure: 22.5 bar
